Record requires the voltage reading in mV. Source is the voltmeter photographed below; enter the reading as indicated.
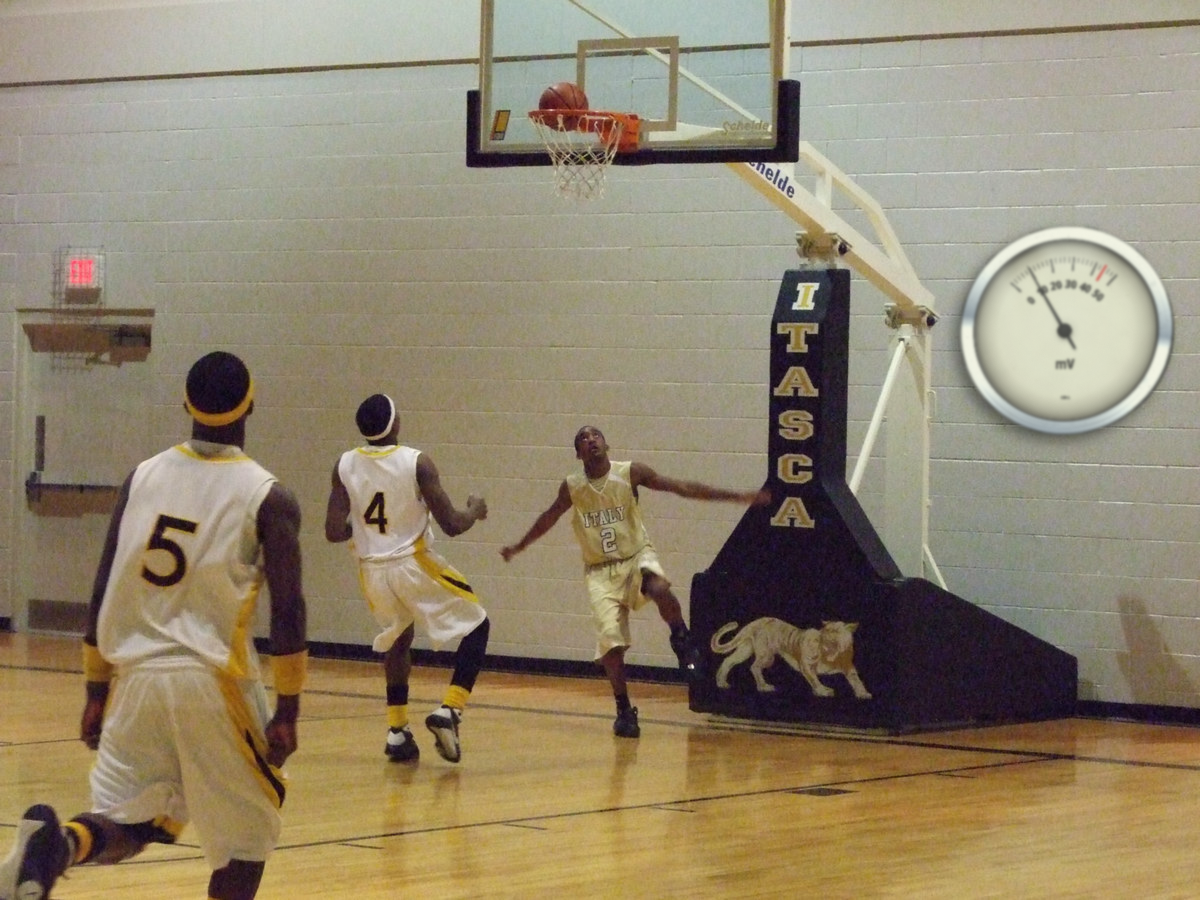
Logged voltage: 10 mV
